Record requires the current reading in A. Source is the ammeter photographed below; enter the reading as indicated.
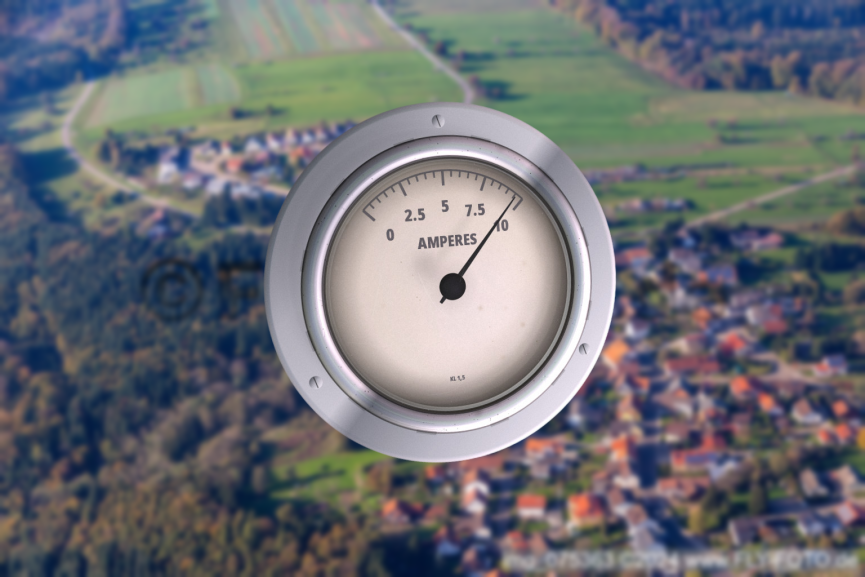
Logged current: 9.5 A
